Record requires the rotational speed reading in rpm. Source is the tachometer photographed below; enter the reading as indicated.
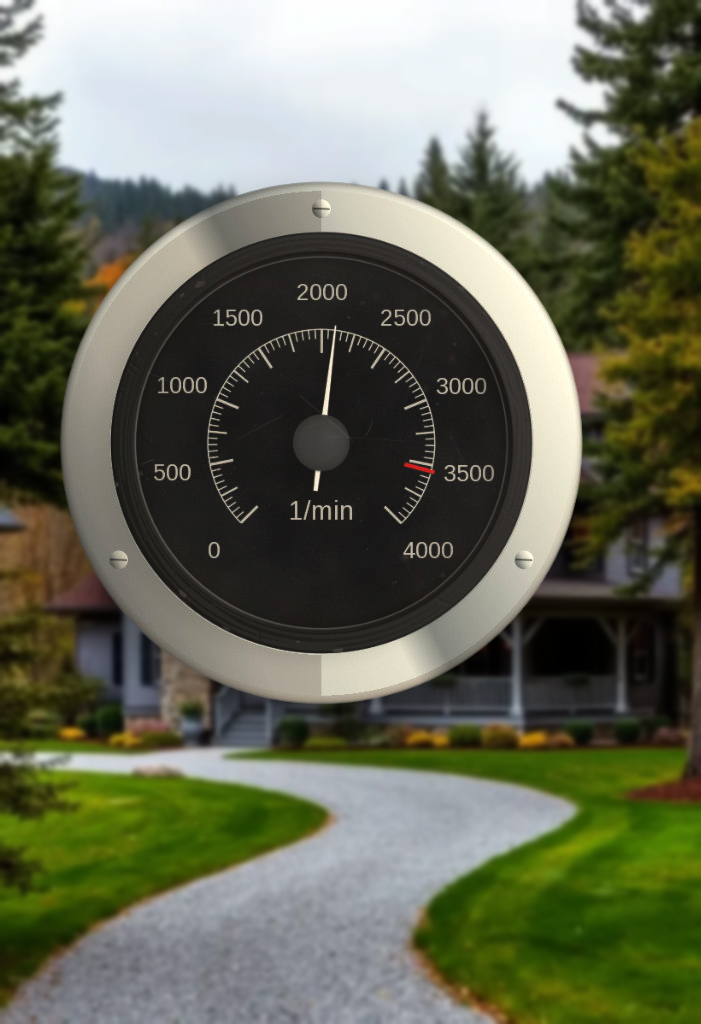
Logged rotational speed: 2100 rpm
